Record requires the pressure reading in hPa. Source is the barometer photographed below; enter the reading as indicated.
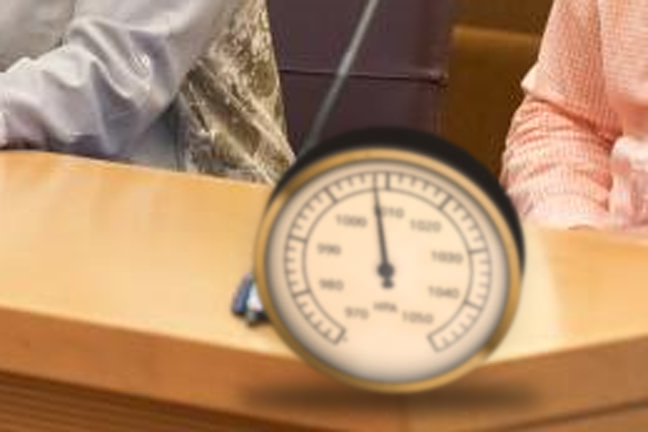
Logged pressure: 1008 hPa
